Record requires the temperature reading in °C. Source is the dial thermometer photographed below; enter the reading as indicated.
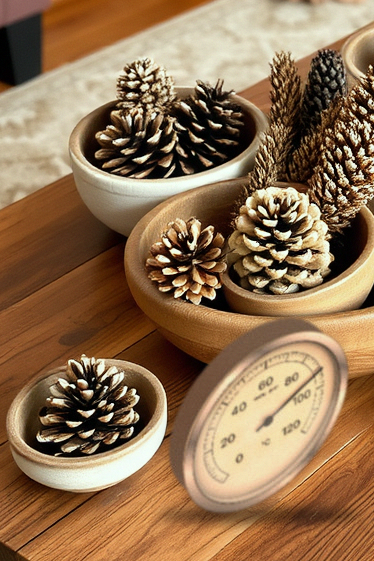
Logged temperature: 90 °C
